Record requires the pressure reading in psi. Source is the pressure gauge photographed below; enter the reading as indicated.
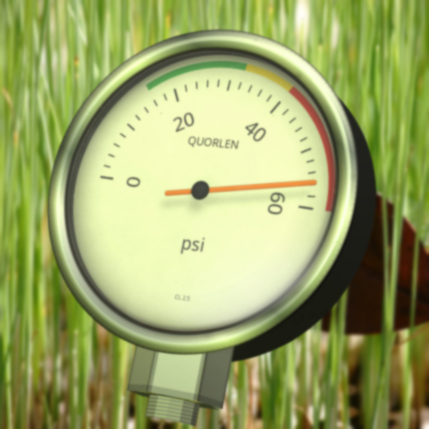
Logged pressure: 56 psi
